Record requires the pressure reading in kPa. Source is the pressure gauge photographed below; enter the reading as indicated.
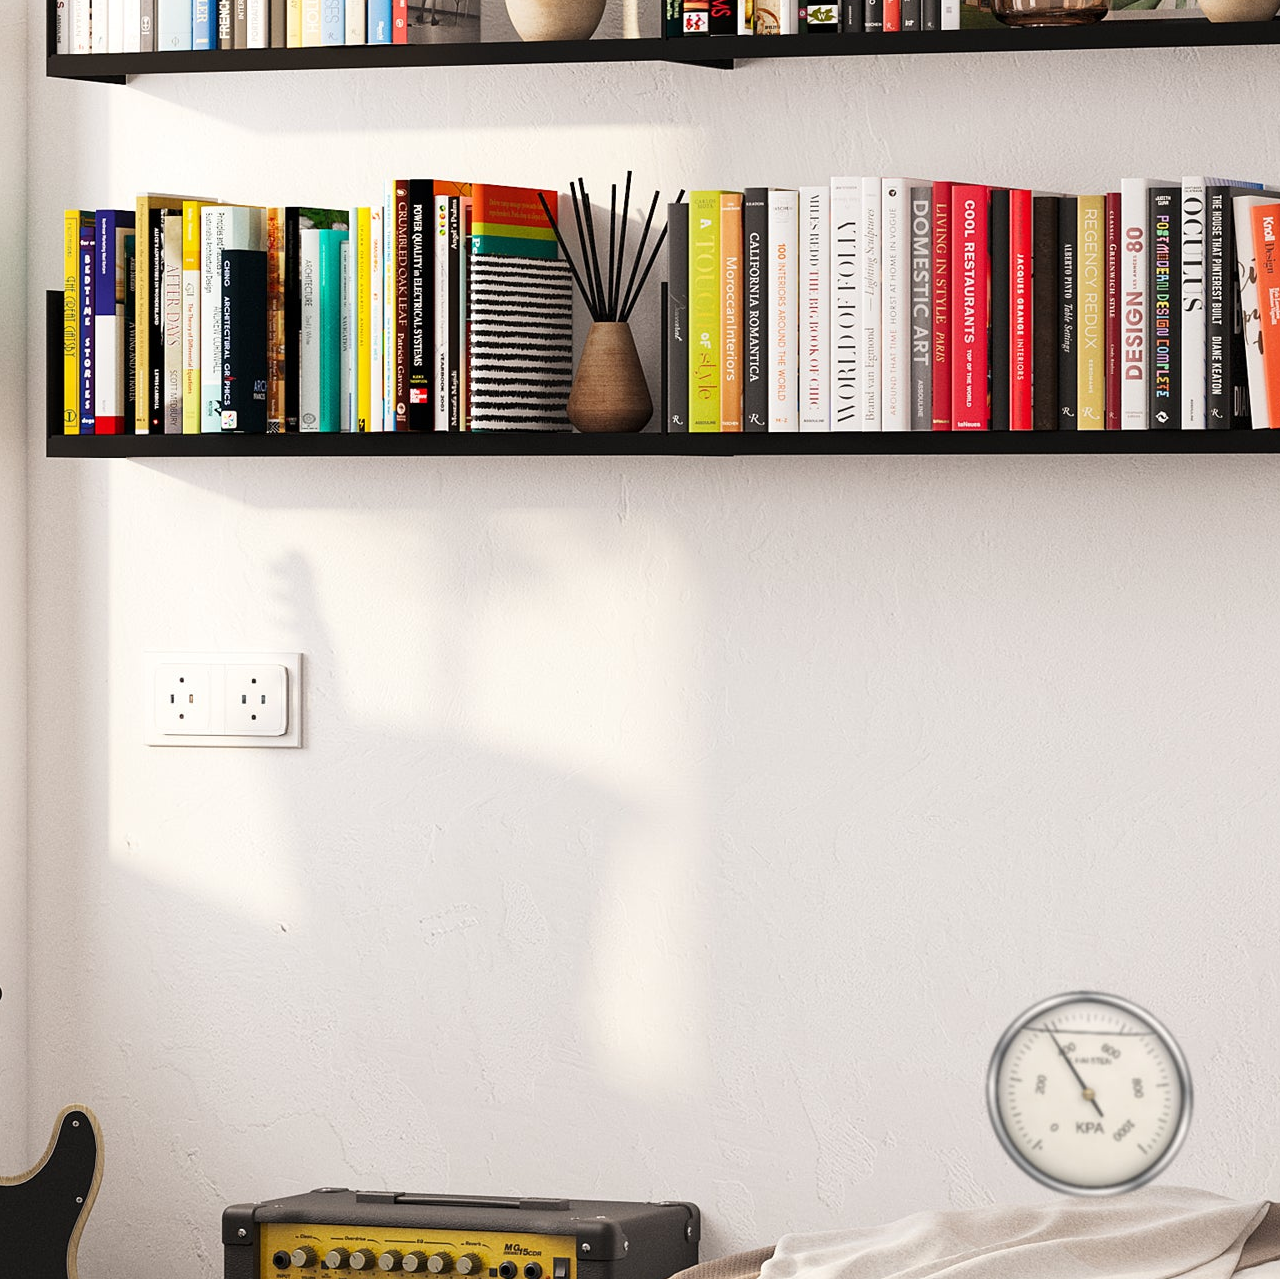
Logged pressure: 380 kPa
